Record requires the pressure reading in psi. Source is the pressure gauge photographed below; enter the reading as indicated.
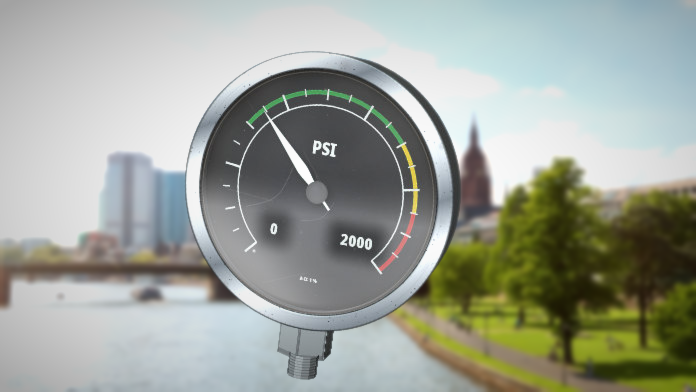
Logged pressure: 700 psi
